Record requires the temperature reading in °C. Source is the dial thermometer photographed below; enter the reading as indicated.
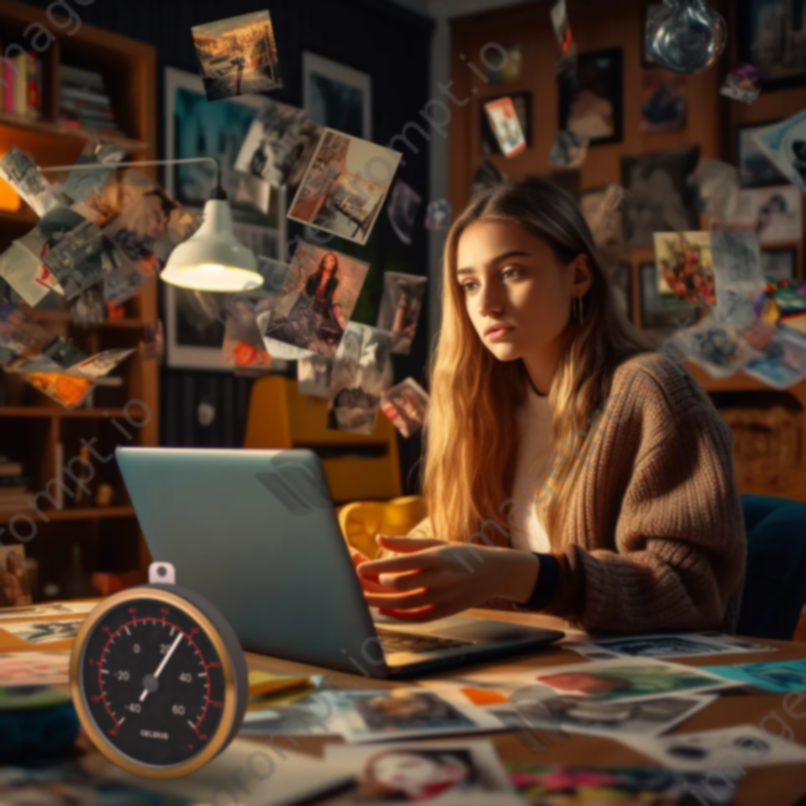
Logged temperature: 24 °C
